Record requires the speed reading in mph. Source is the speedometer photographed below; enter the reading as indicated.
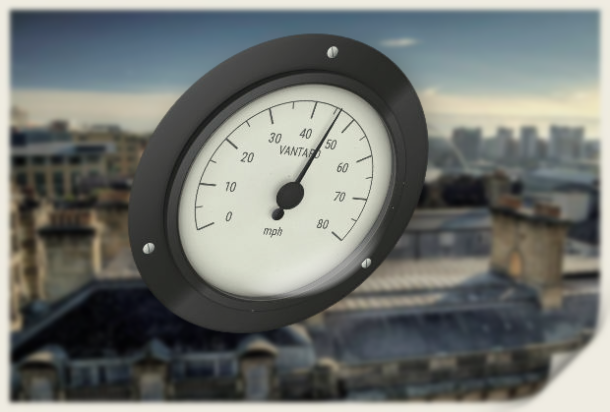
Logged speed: 45 mph
